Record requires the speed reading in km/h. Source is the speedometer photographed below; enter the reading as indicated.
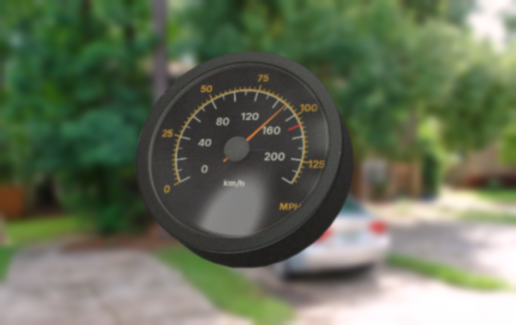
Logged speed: 150 km/h
